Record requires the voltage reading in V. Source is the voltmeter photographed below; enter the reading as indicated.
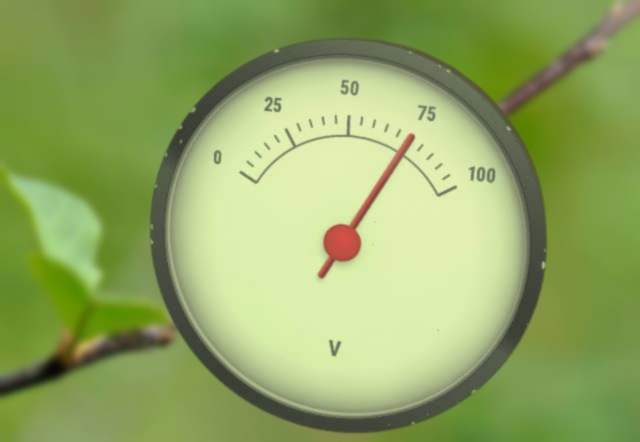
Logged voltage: 75 V
